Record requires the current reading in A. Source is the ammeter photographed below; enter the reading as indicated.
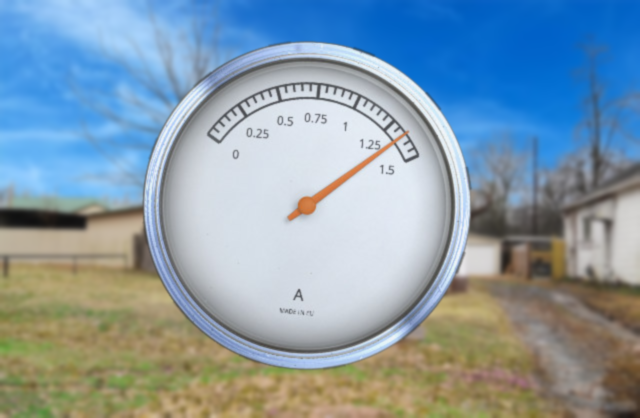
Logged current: 1.35 A
